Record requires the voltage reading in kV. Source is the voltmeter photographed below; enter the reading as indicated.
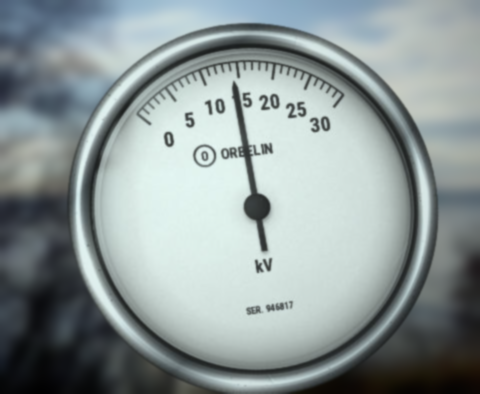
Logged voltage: 14 kV
